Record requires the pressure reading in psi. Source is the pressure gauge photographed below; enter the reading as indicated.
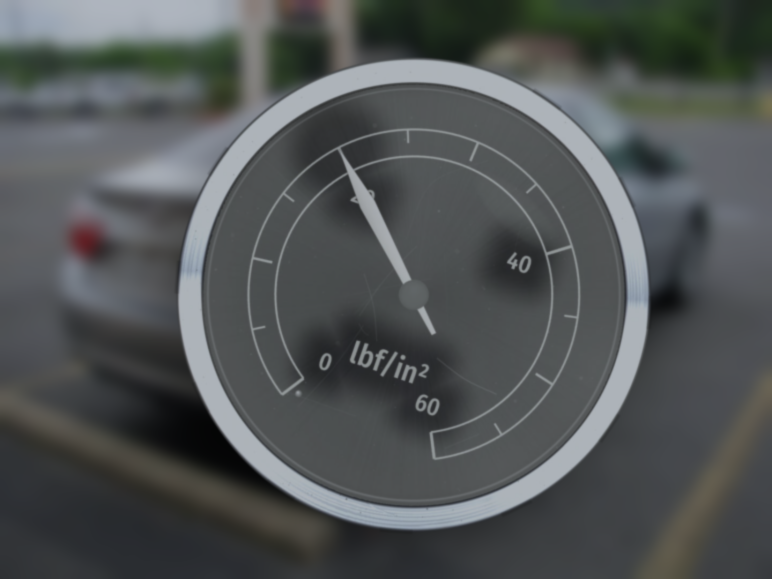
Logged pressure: 20 psi
